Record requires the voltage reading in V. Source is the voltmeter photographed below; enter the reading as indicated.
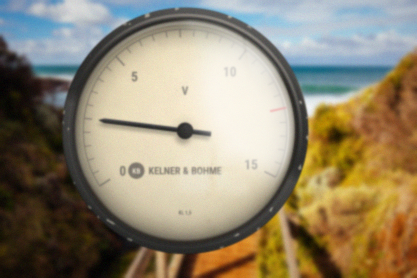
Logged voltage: 2.5 V
